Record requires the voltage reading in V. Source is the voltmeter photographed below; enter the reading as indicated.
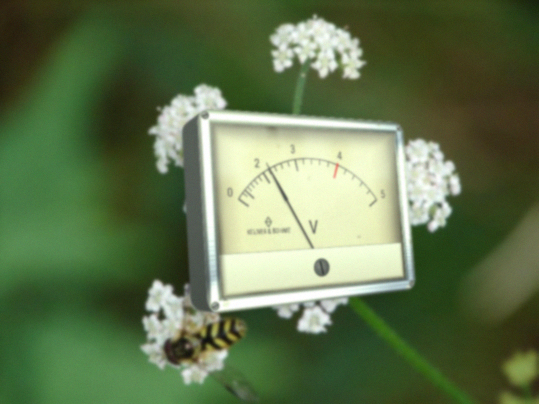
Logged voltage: 2.2 V
